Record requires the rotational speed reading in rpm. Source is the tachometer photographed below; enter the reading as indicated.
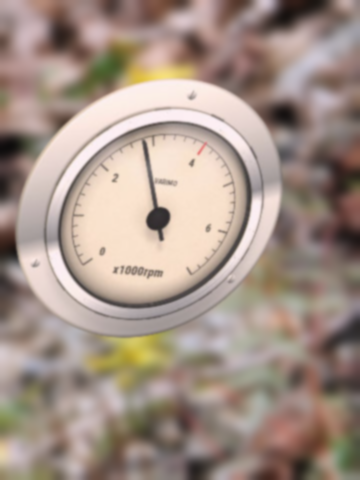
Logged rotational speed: 2800 rpm
